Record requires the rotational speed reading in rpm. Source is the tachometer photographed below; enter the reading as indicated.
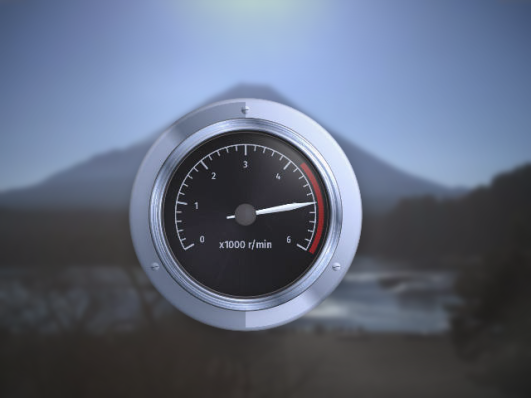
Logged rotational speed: 5000 rpm
